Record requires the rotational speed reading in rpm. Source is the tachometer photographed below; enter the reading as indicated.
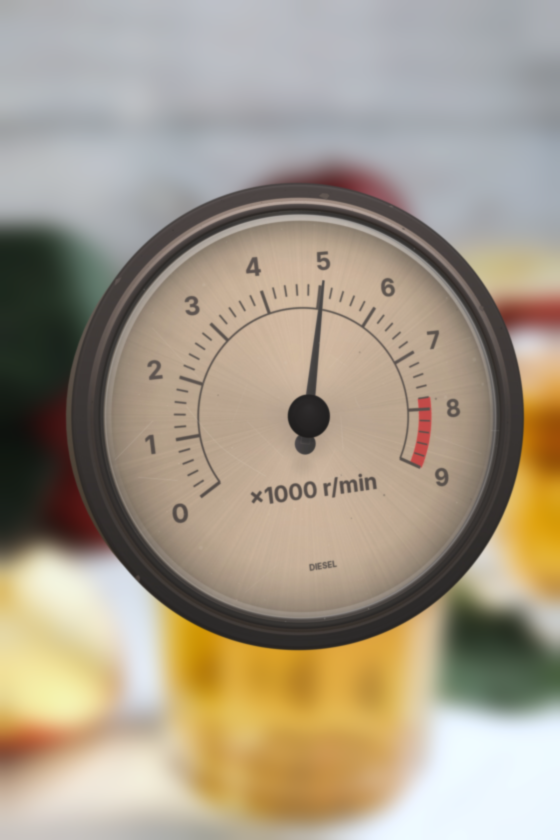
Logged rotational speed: 5000 rpm
